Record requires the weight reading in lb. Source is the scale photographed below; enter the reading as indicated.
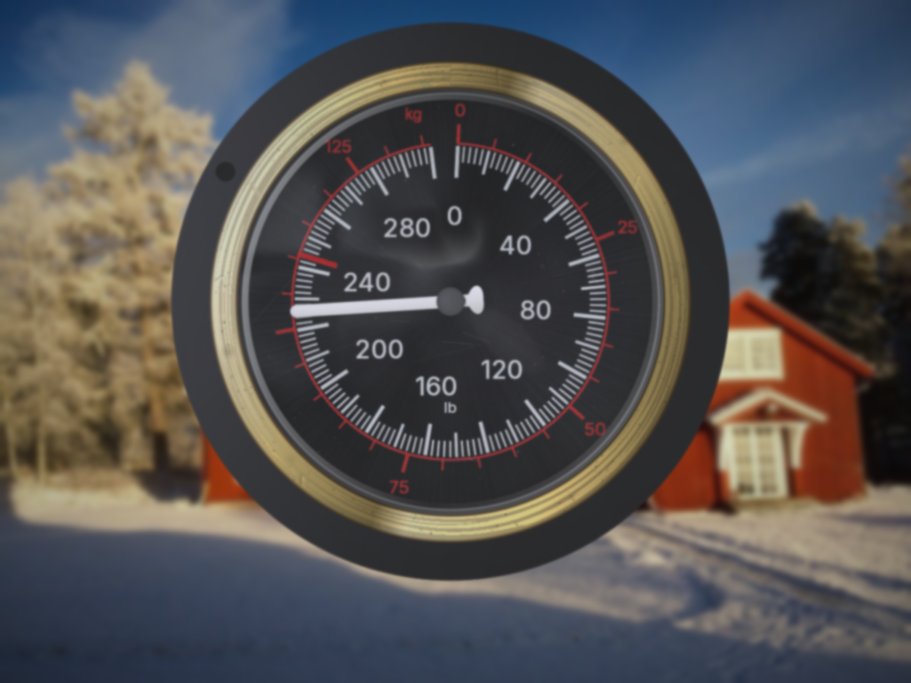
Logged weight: 226 lb
